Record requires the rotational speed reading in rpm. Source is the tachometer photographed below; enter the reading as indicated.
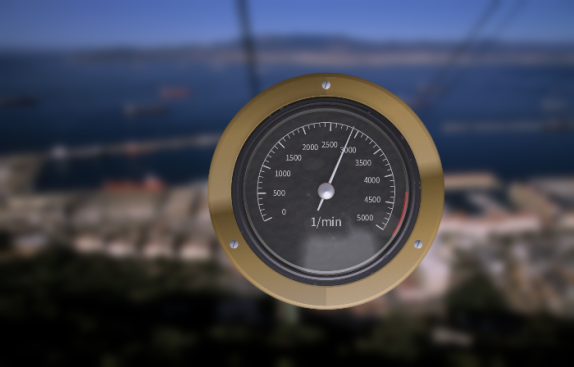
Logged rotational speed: 2900 rpm
